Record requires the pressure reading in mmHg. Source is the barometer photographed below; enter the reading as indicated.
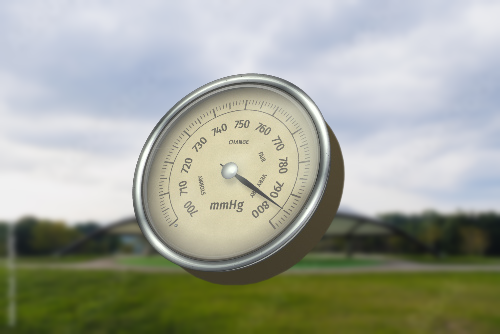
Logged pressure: 795 mmHg
